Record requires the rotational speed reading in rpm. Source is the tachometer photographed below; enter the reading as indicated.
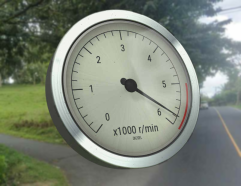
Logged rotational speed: 5800 rpm
